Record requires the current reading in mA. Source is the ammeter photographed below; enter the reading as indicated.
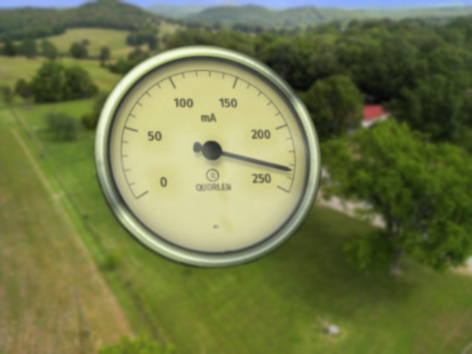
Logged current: 235 mA
